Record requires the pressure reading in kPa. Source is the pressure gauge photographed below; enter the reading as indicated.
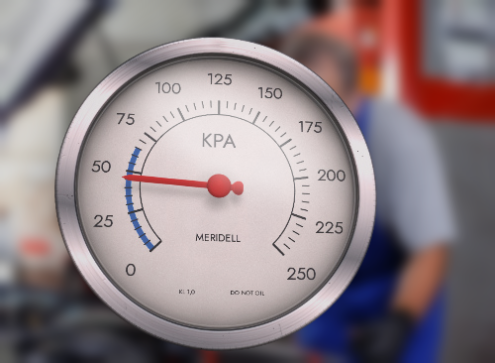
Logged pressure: 45 kPa
